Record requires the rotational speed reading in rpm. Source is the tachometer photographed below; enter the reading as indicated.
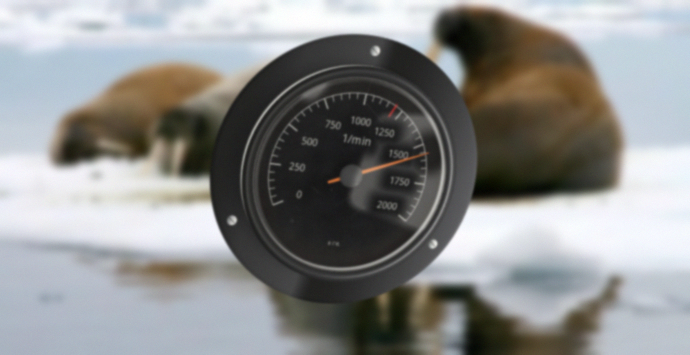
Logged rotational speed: 1550 rpm
